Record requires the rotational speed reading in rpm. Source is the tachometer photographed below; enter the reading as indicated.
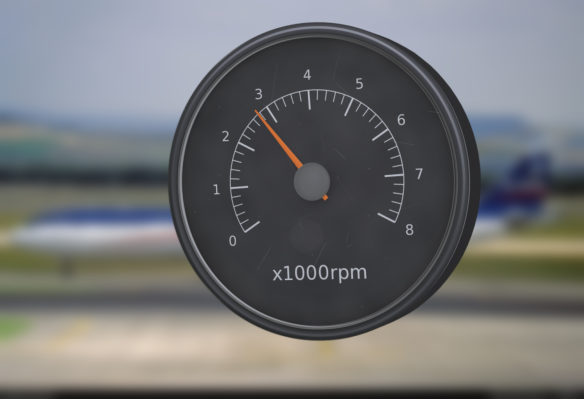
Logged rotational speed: 2800 rpm
